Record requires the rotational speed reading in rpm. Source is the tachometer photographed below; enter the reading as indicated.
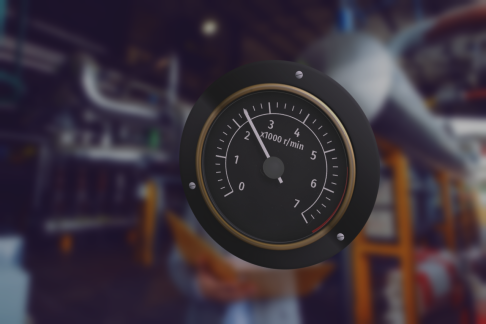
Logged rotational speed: 2400 rpm
